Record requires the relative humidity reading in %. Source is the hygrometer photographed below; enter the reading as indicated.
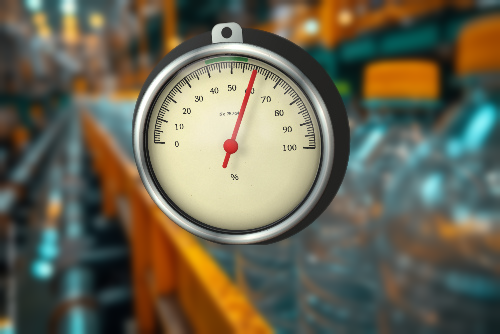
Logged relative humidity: 60 %
